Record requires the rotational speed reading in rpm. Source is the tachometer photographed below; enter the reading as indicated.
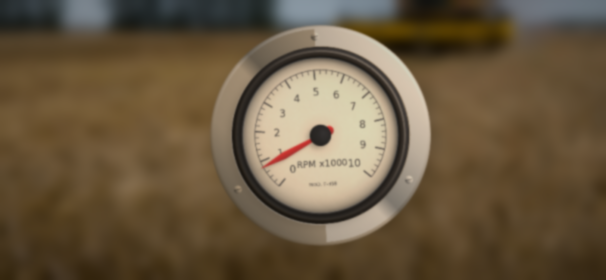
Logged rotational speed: 800 rpm
